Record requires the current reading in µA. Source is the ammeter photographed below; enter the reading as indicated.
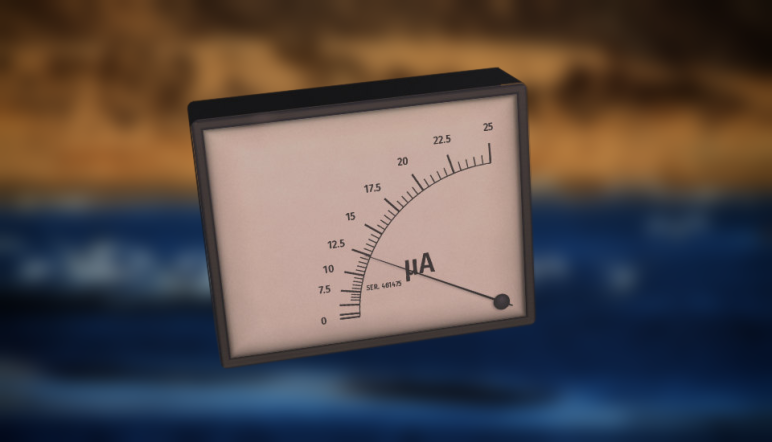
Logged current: 12.5 µA
